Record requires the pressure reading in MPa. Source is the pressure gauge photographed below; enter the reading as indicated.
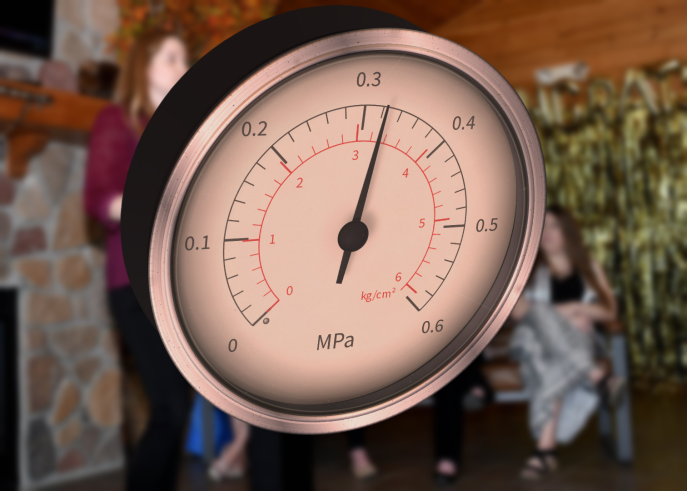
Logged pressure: 0.32 MPa
